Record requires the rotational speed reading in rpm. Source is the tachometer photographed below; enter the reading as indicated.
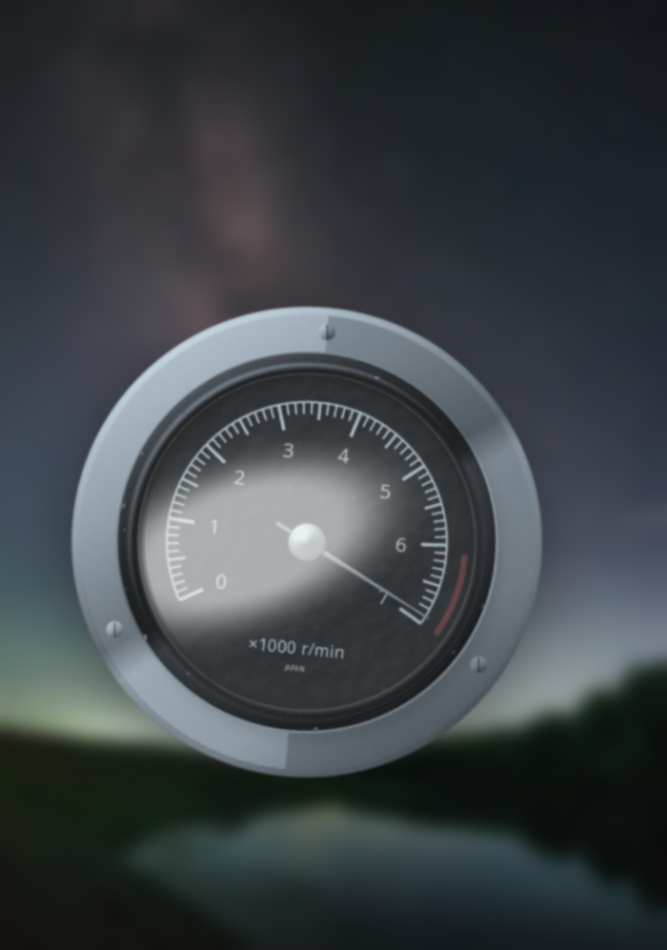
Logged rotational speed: 6900 rpm
